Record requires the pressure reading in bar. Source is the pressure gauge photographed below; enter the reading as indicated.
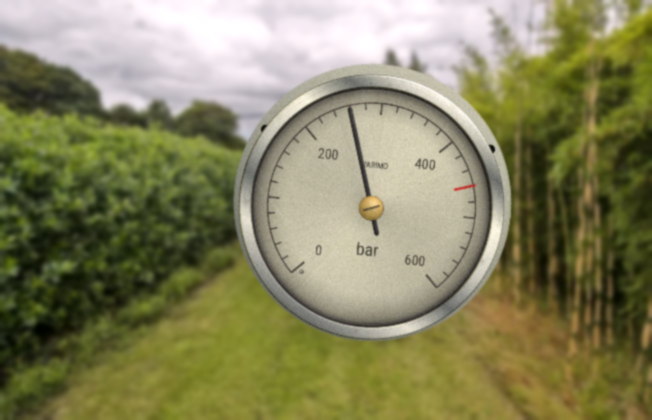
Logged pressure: 260 bar
